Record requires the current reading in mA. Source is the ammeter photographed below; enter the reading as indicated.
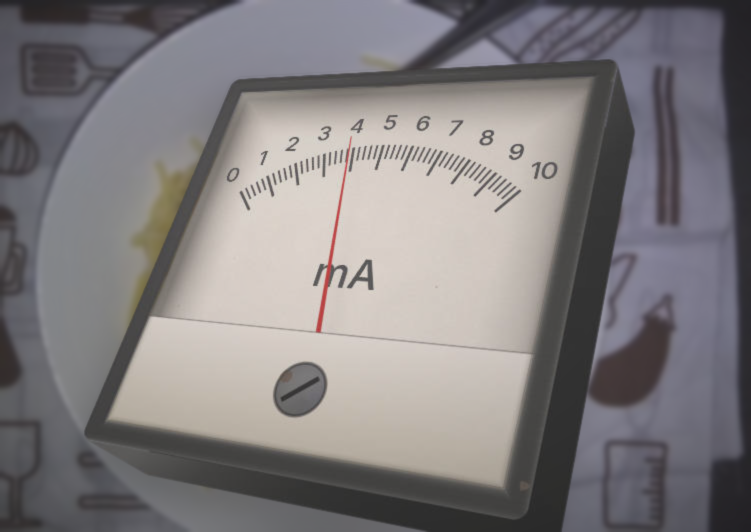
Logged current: 4 mA
